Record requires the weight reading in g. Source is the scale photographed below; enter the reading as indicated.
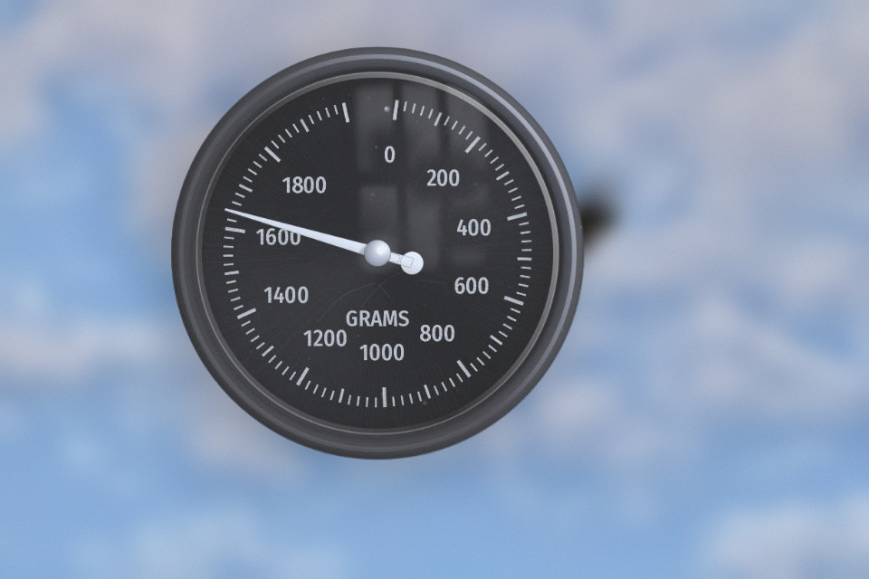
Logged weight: 1640 g
